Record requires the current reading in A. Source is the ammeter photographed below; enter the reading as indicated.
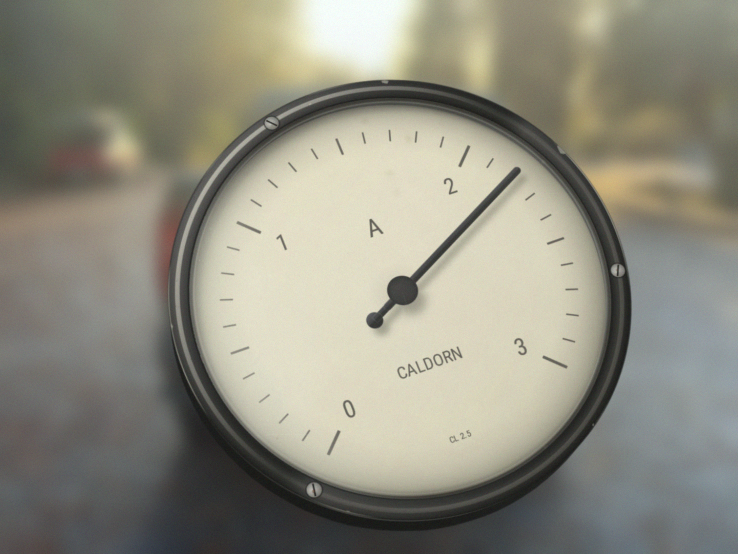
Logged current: 2.2 A
